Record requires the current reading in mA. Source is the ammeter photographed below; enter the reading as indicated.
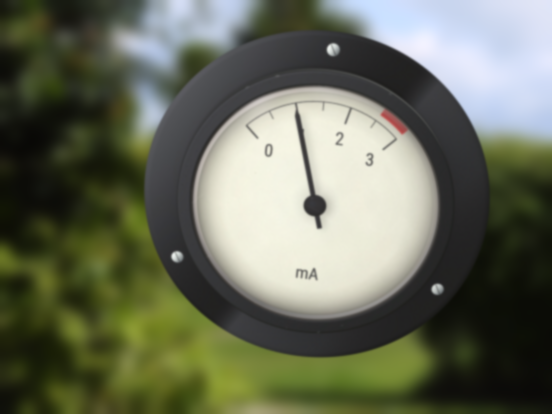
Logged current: 1 mA
